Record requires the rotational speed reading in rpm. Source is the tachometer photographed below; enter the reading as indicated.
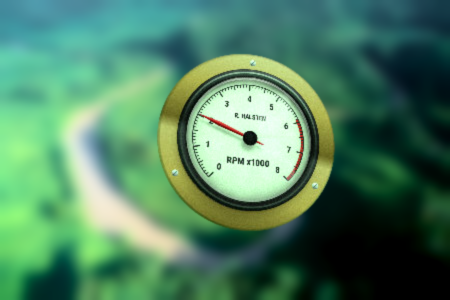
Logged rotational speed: 2000 rpm
